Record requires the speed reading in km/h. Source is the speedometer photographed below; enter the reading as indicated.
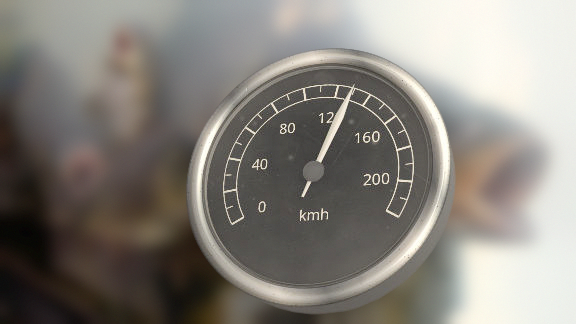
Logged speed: 130 km/h
